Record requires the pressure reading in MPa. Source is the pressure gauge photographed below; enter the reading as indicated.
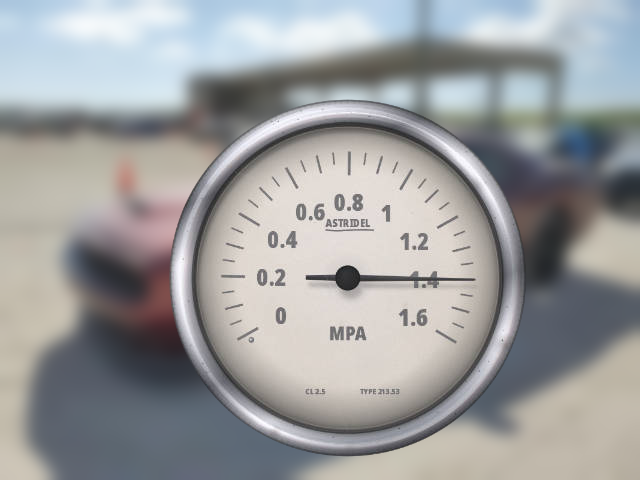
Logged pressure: 1.4 MPa
